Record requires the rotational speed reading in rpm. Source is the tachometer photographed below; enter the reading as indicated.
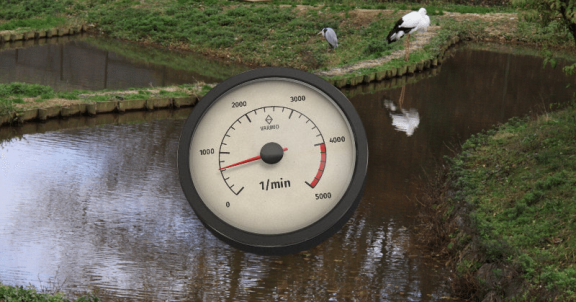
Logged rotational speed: 600 rpm
